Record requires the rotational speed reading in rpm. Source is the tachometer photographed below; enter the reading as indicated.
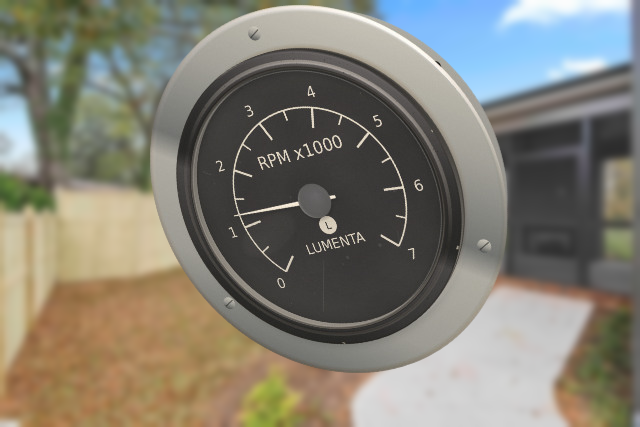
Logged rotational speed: 1250 rpm
